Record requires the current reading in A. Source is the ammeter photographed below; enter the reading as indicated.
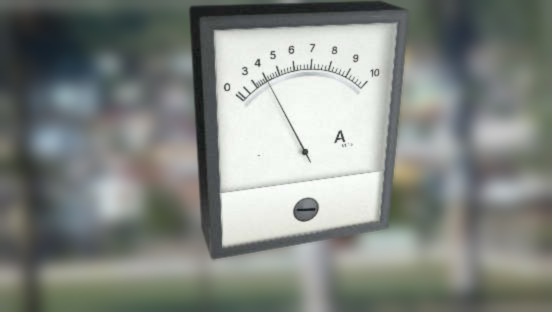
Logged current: 4 A
